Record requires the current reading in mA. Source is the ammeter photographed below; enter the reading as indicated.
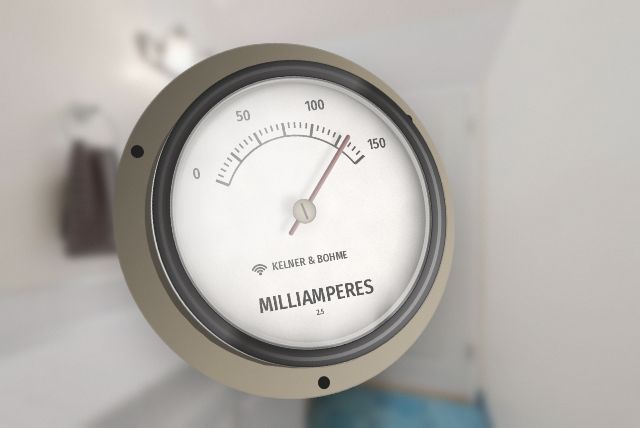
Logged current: 130 mA
